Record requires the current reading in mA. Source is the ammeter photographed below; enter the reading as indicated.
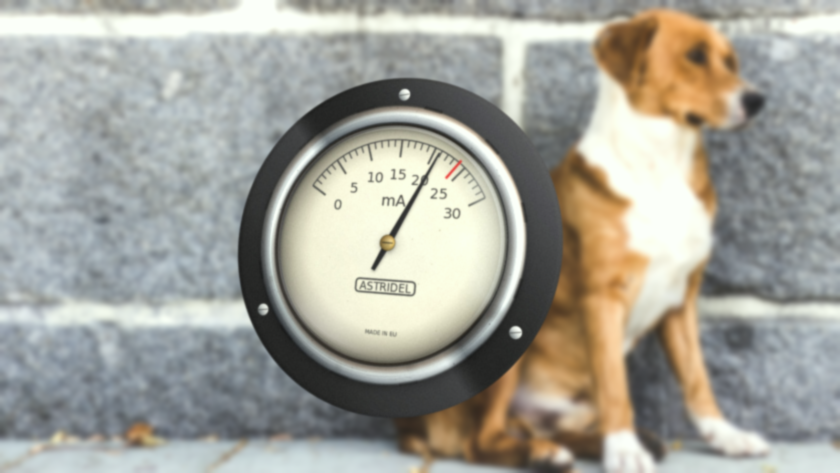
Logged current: 21 mA
